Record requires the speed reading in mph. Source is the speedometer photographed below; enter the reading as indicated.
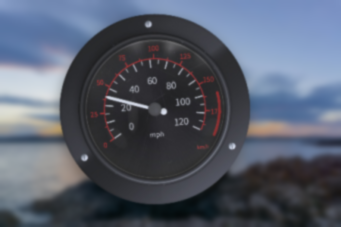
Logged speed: 25 mph
